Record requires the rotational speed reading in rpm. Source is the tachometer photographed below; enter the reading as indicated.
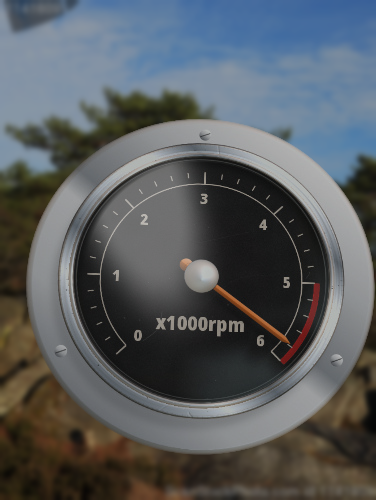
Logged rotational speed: 5800 rpm
